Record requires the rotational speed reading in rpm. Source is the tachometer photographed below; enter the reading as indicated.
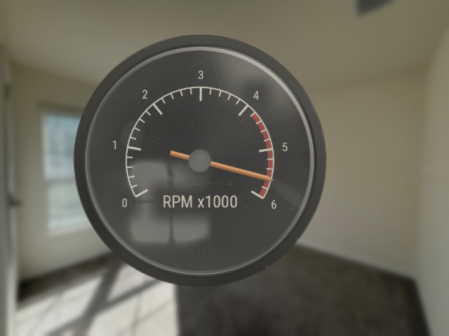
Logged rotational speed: 5600 rpm
